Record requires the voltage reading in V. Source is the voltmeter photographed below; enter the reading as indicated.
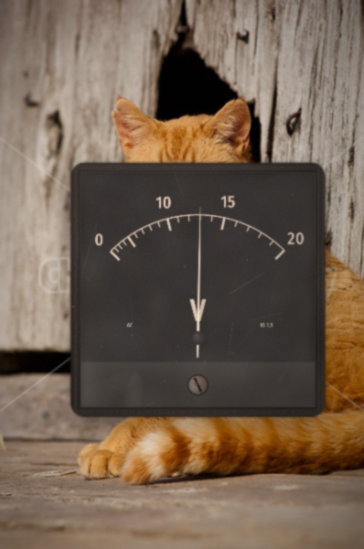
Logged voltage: 13 V
